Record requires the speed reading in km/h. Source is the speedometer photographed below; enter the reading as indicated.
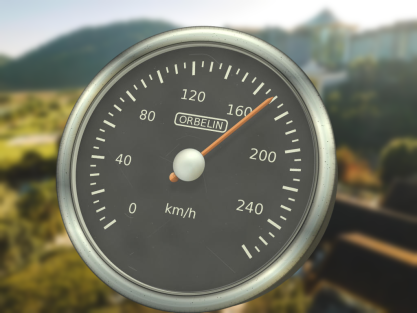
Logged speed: 170 km/h
